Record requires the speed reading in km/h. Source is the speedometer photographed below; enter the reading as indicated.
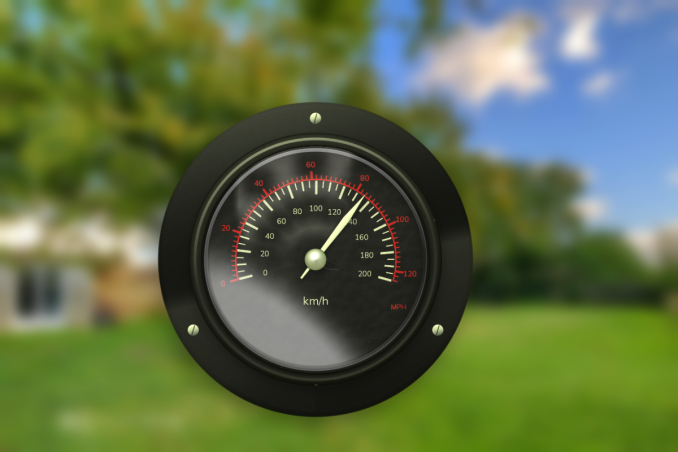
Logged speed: 135 km/h
